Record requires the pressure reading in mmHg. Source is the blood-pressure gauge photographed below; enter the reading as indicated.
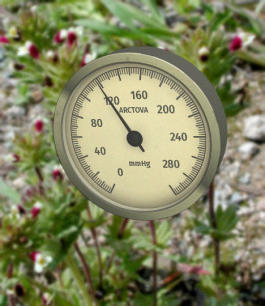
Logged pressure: 120 mmHg
